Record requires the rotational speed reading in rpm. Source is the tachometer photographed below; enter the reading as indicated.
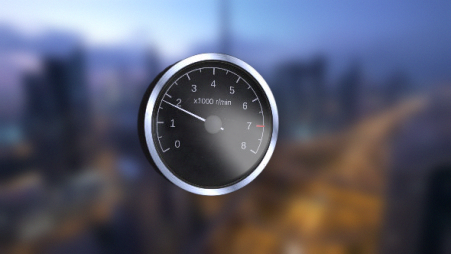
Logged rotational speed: 1750 rpm
